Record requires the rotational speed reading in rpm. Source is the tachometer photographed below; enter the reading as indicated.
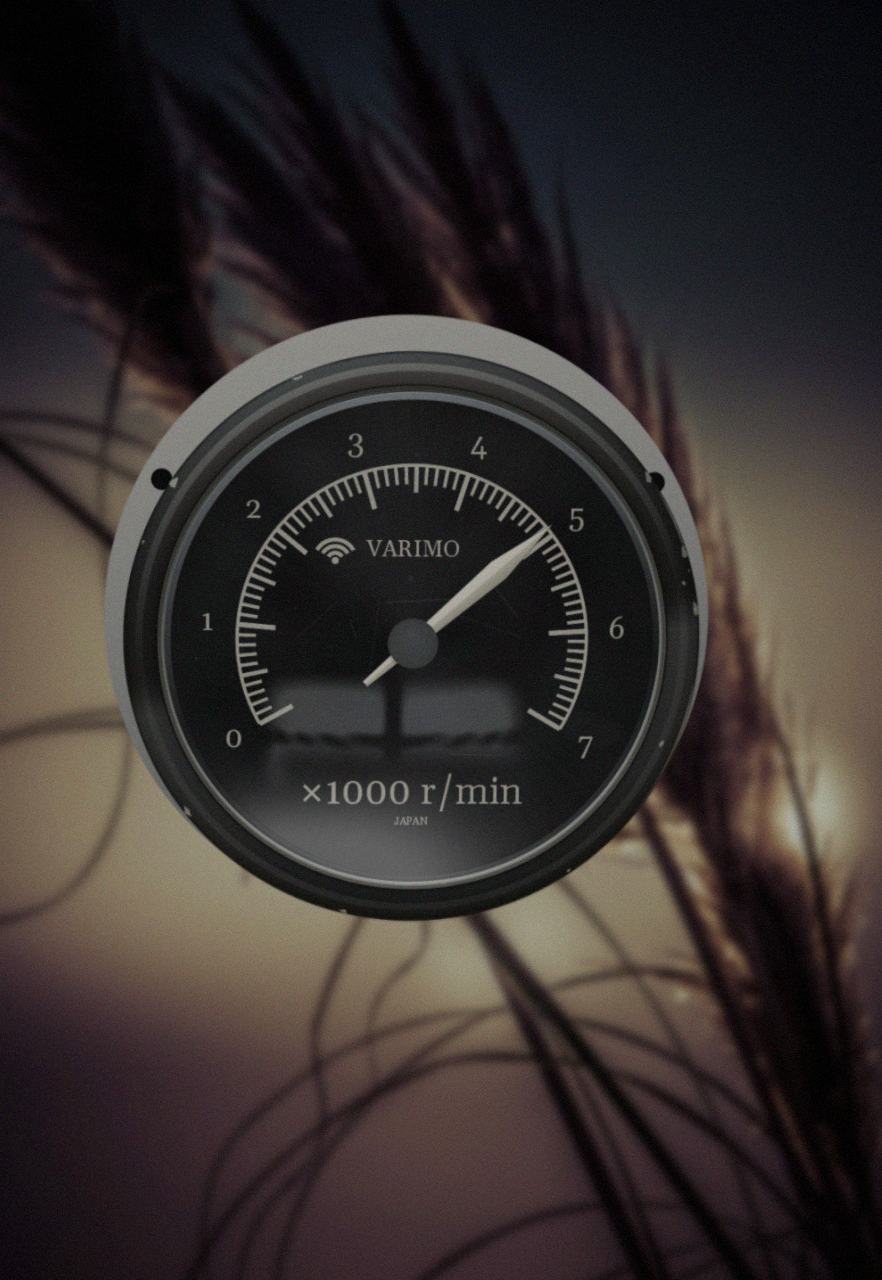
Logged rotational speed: 4900 rpm
